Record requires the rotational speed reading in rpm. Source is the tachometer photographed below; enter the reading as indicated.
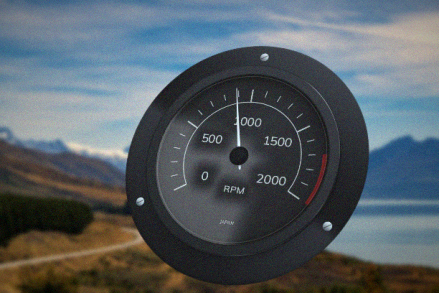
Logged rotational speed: 900 rpm
